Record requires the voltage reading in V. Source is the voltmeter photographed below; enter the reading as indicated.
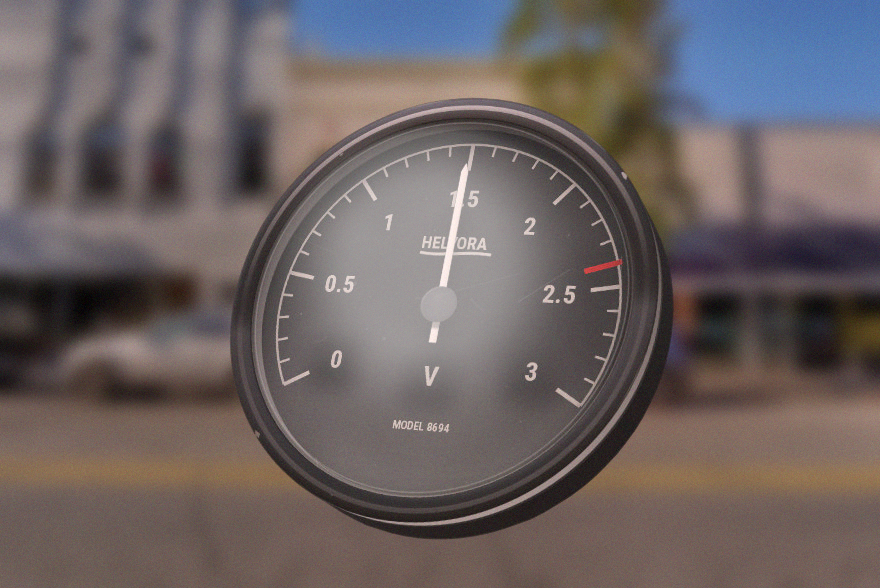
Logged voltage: 1.5 V
